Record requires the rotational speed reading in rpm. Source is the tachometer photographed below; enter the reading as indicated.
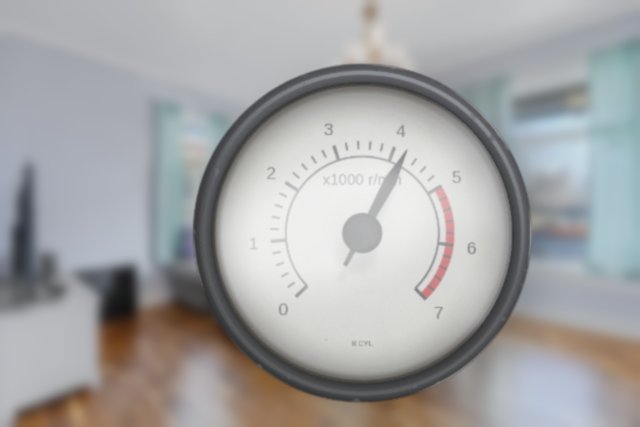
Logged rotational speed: 4200 rpm
